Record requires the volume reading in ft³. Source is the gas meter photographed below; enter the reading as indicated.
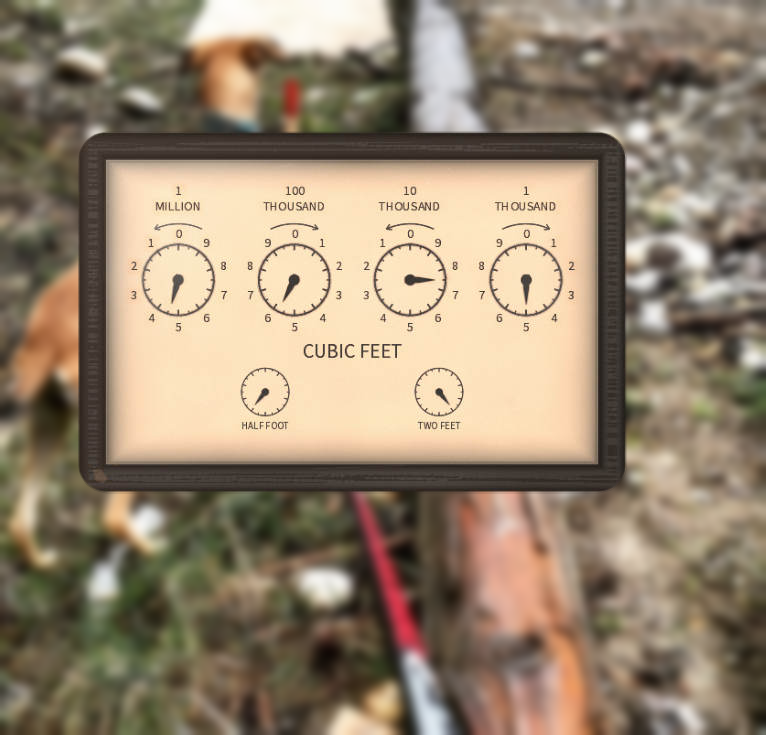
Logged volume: 457500 ft³
